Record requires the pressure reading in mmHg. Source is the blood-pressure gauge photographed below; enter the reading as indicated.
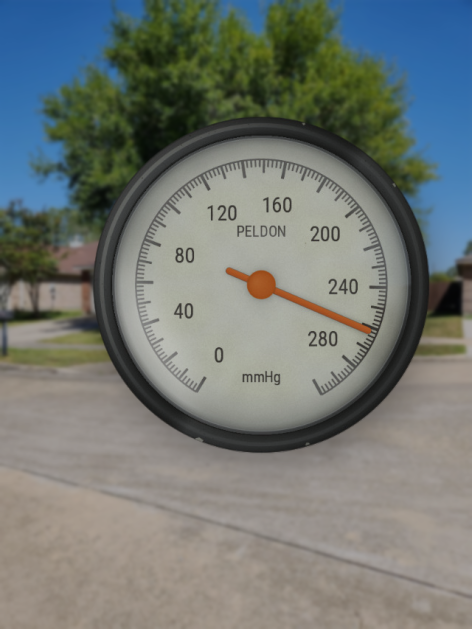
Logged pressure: 262 mmHg
